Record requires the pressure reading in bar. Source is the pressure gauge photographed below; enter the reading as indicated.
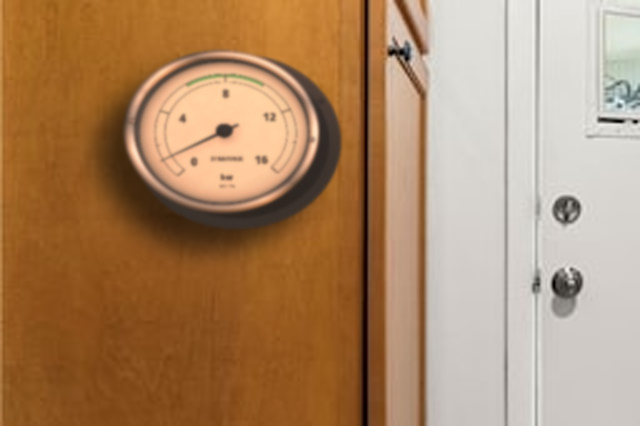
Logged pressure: 1 bar
